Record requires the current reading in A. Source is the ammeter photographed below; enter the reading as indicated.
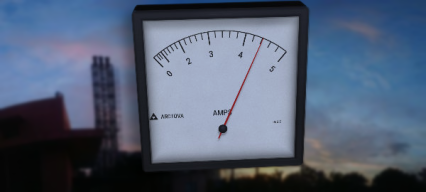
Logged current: 4.4 A
